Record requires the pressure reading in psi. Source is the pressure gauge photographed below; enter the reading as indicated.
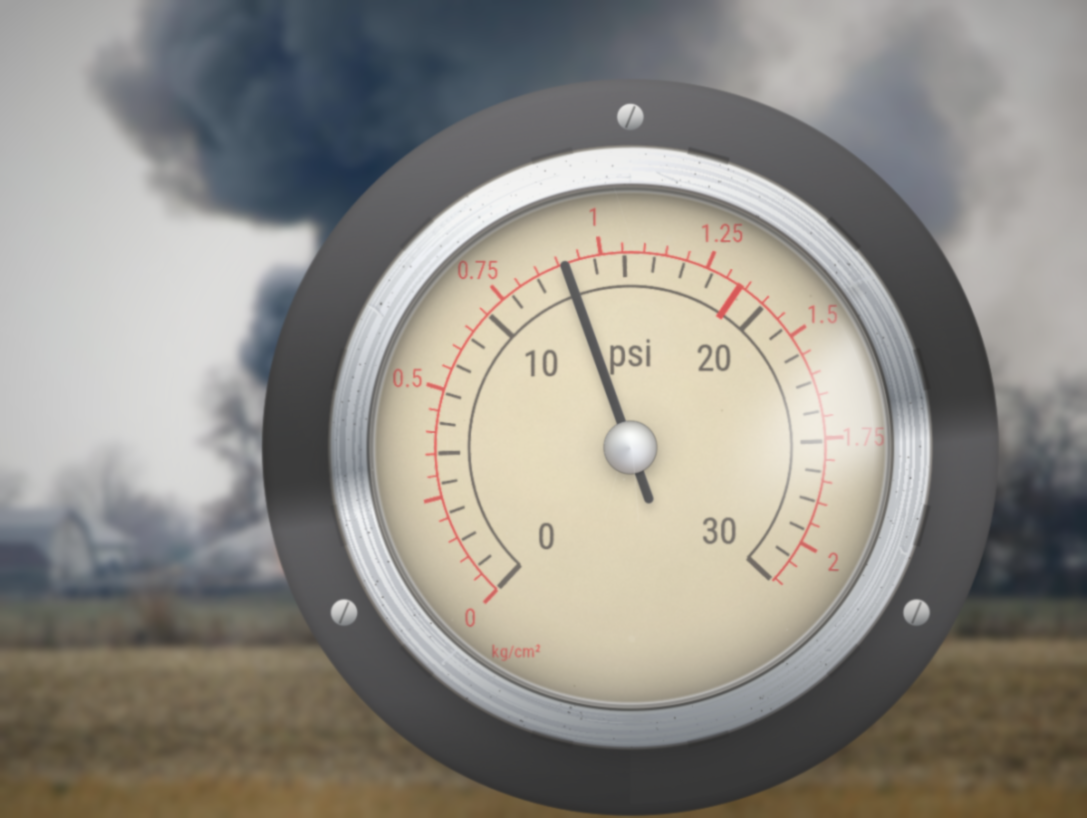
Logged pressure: 13 psi
